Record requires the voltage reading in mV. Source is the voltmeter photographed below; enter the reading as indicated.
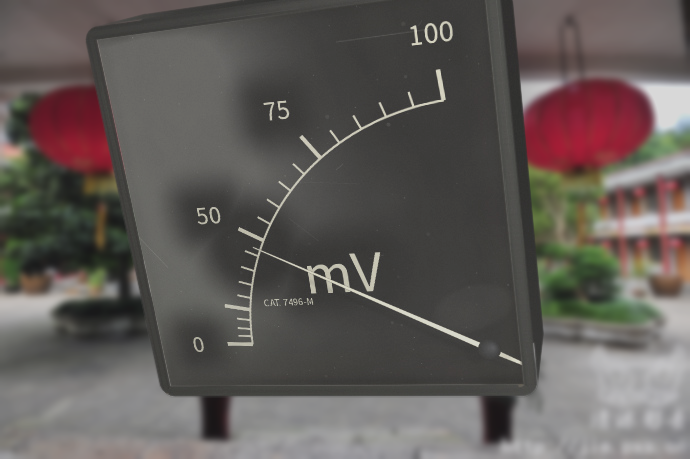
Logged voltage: 47.5 mV
